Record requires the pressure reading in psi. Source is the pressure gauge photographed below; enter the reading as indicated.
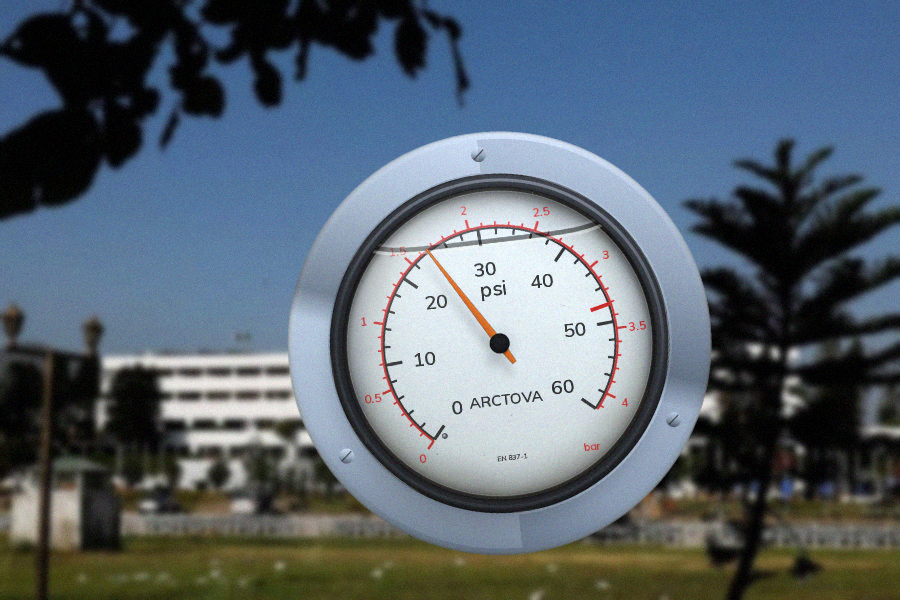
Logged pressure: 24 psi
